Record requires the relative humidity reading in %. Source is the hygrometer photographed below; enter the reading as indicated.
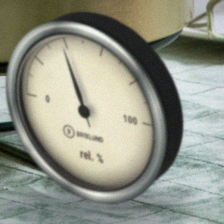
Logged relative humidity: 40 %
